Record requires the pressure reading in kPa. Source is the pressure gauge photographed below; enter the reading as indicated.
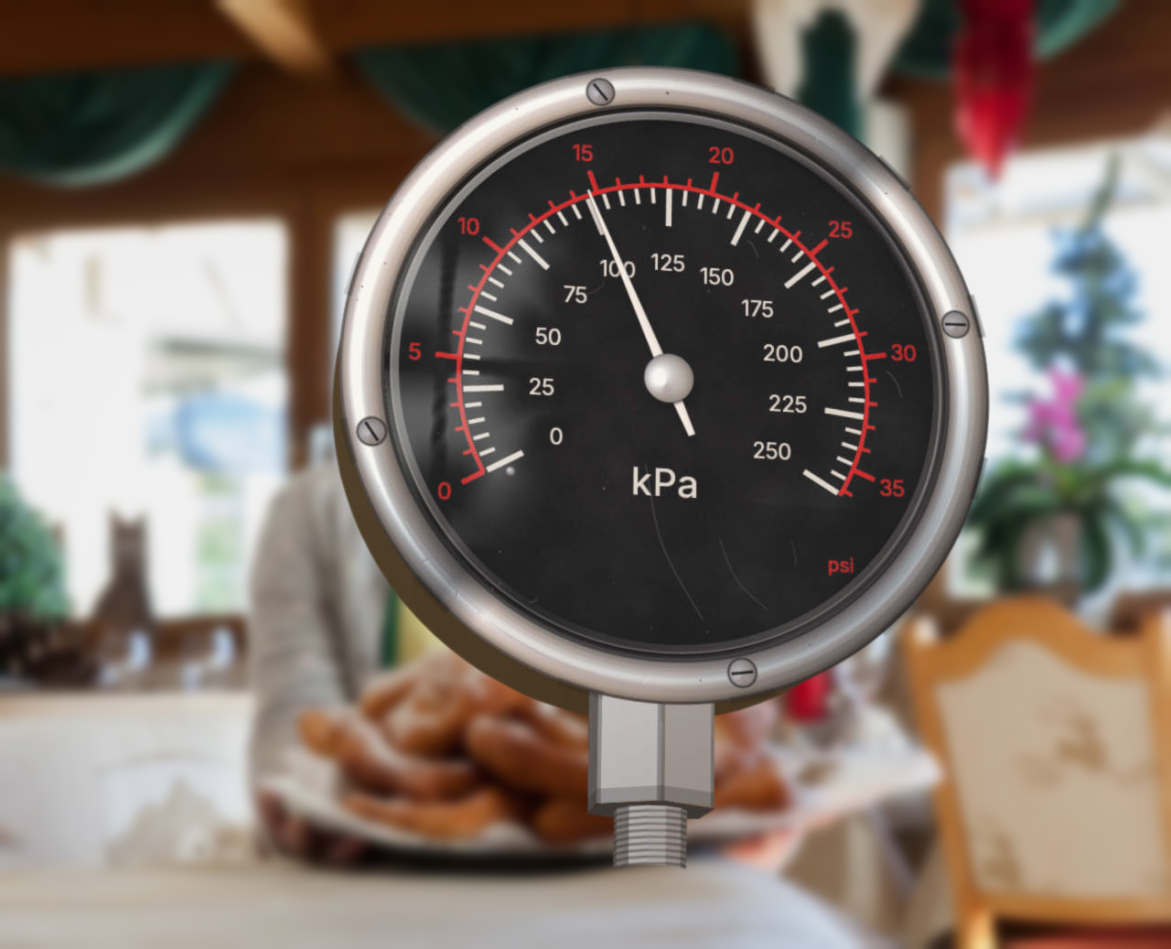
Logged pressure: 100 kPa
